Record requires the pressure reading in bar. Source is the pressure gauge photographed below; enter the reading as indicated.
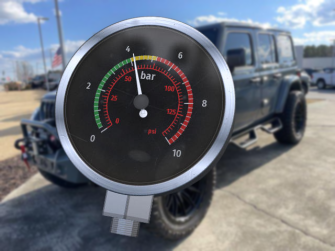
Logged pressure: 4.2 bar
